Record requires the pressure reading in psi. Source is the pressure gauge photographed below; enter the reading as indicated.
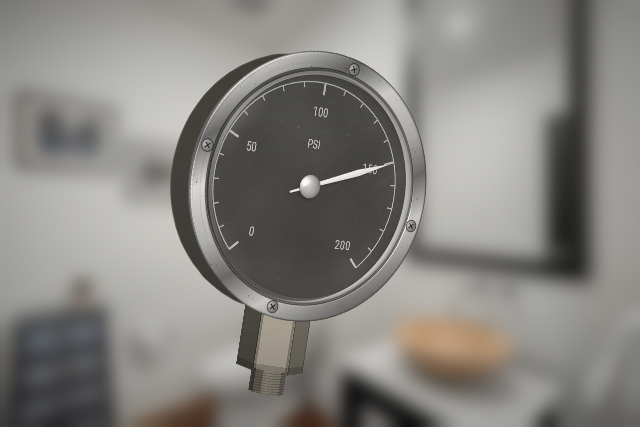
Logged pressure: 150 psi
